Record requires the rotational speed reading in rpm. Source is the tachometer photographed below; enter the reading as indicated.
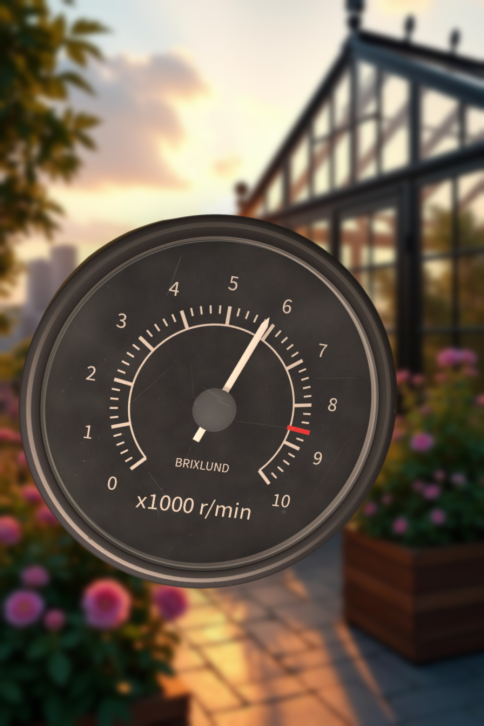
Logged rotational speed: 5800 rpm
